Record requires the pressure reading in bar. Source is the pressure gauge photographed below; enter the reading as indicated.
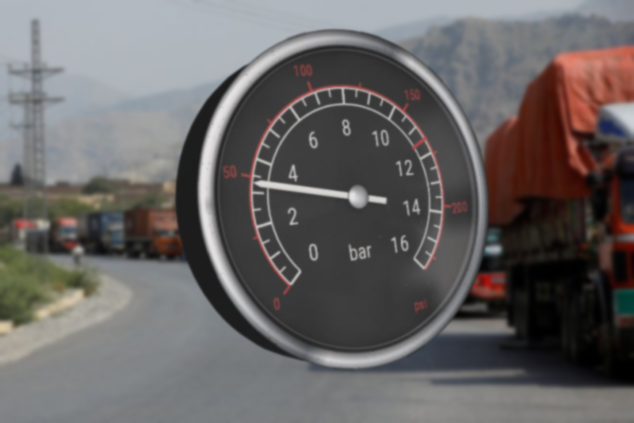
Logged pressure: 3.25 bar
